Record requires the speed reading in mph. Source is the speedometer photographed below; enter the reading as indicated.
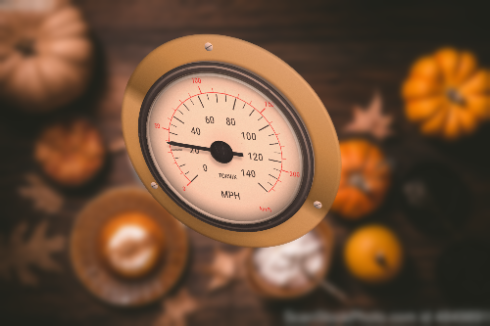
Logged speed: 25 mph
